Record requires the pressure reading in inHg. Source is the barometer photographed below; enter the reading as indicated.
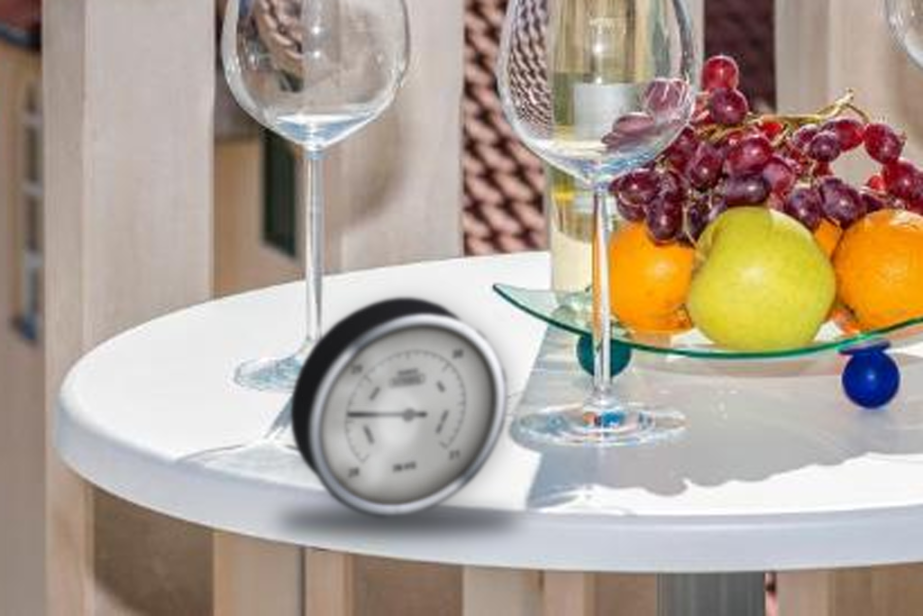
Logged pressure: 28.6 inHg
